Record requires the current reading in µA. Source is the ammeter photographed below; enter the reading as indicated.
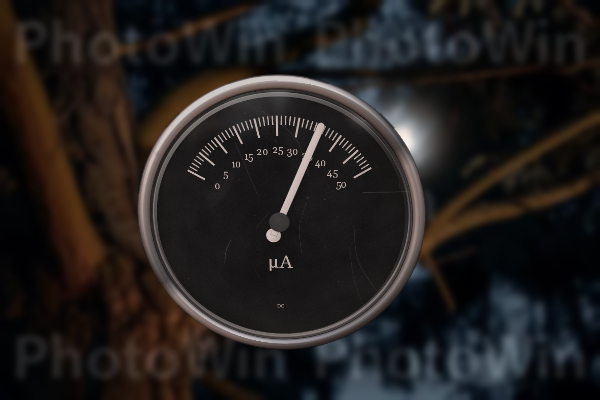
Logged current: 35 µA
